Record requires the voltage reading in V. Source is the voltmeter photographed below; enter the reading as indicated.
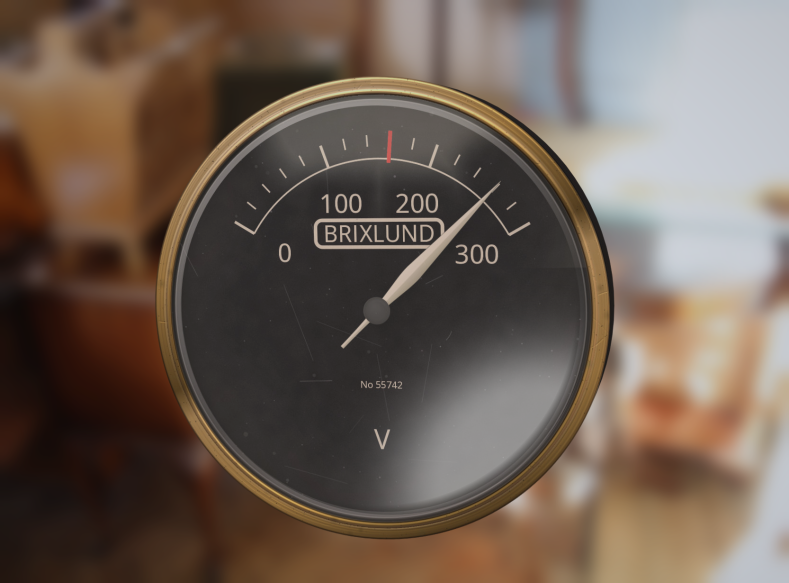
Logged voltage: 260 V
